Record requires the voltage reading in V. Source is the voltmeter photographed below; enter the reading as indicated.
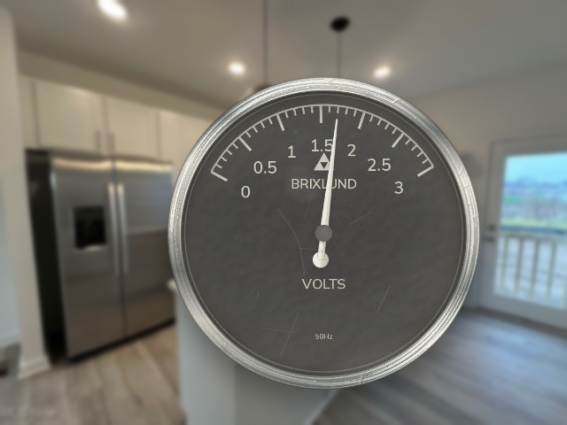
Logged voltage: 1.7 V
